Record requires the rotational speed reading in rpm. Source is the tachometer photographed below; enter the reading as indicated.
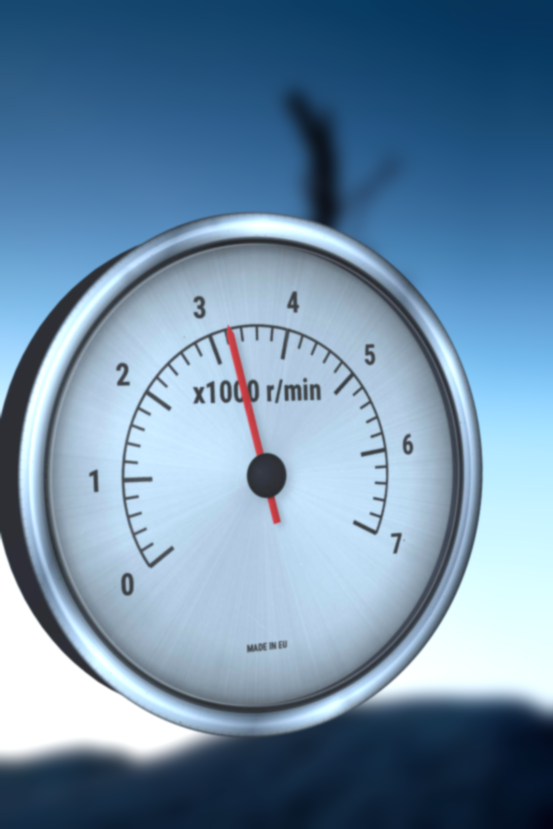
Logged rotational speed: 3200 rpm
